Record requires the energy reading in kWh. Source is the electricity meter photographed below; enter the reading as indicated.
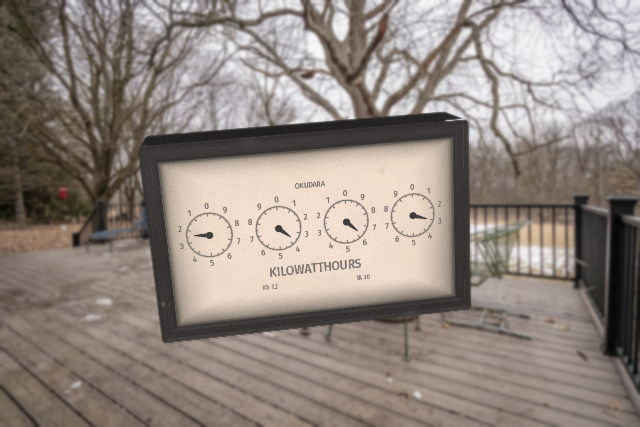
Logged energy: 2363 kWh
